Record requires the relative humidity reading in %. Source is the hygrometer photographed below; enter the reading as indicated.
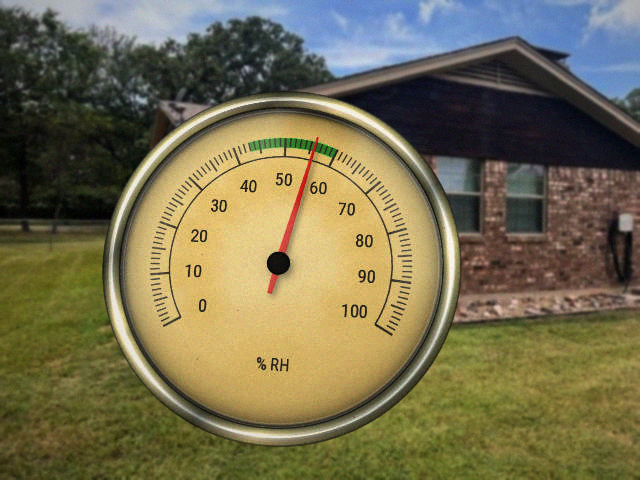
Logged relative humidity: 56 %
